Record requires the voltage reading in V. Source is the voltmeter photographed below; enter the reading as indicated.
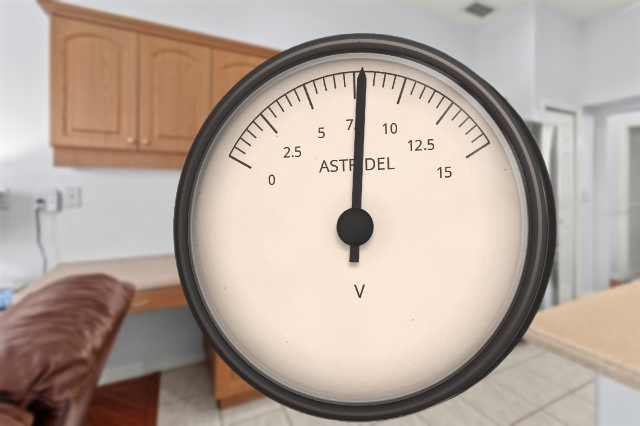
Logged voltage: 8 V
